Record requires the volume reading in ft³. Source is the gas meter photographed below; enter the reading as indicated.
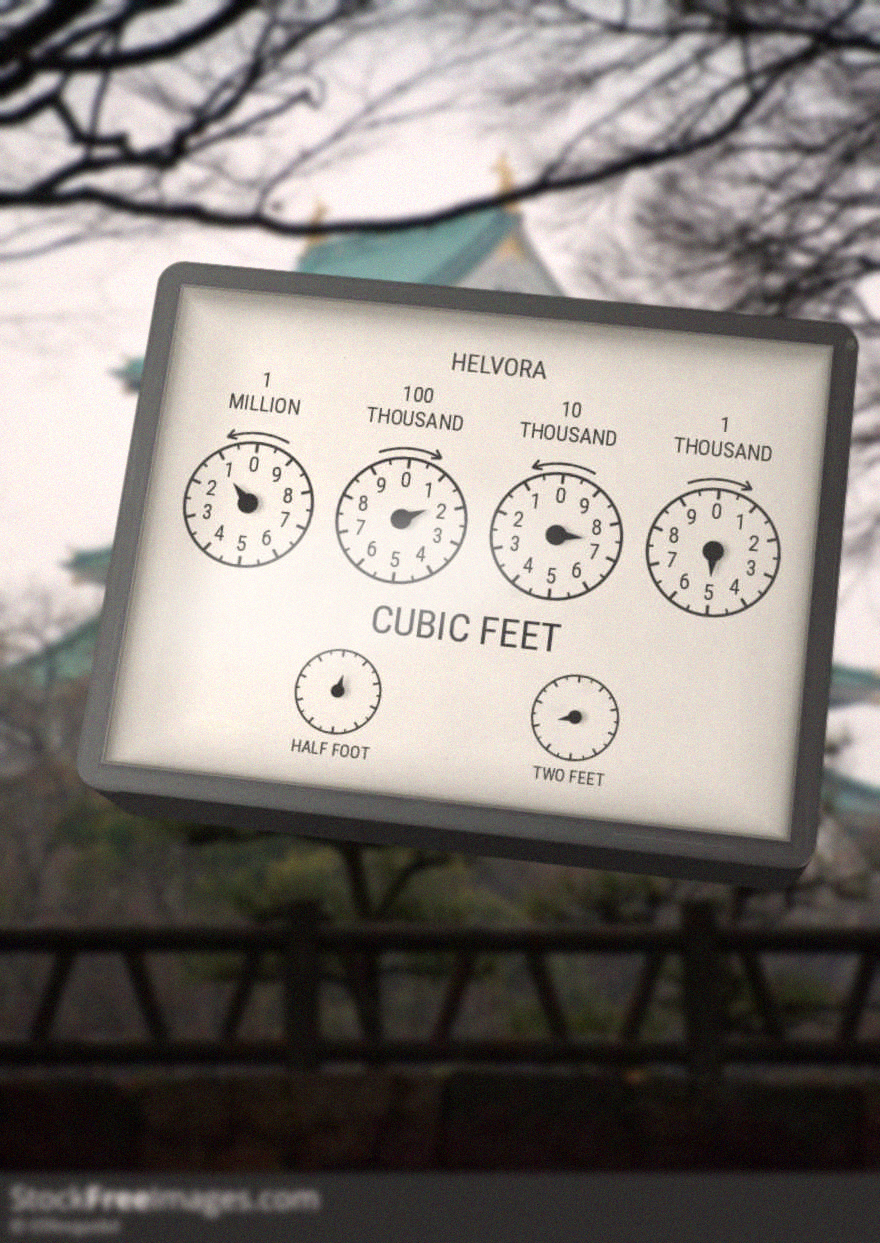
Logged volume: 117500 ft³
